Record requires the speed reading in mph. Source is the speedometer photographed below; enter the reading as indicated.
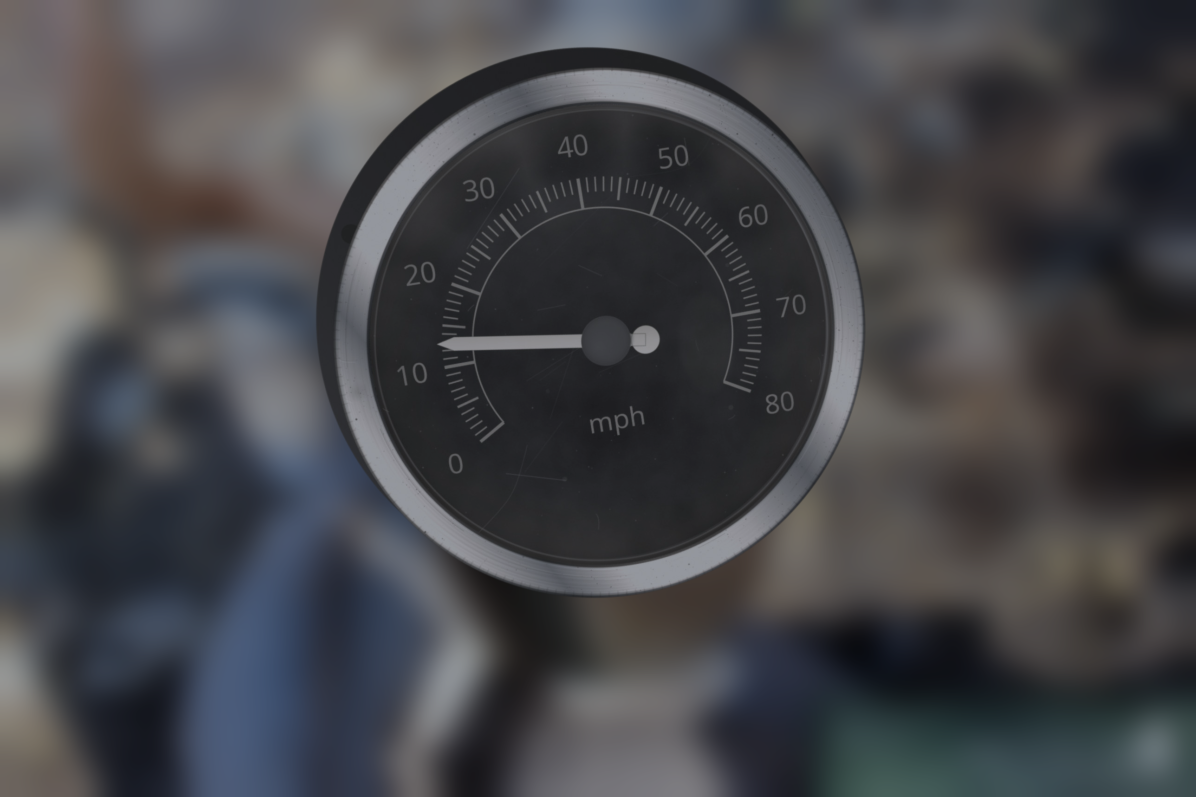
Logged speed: 13 mph
